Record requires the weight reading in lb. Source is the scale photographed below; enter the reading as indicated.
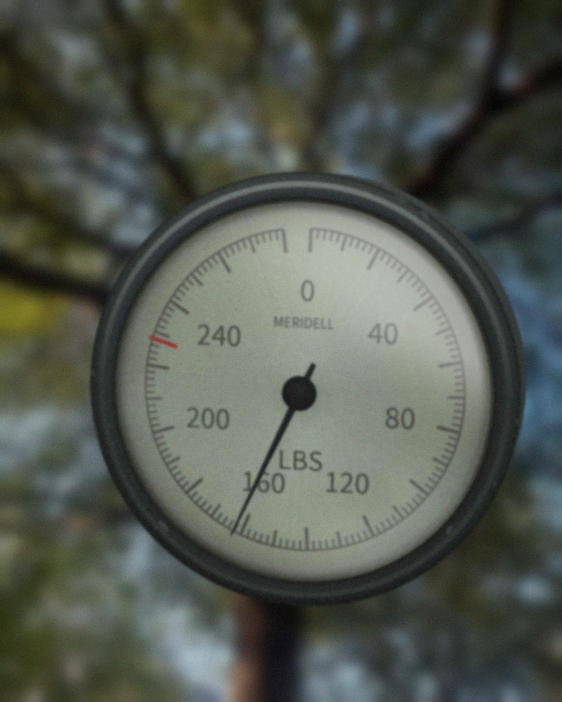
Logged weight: 162 lb
